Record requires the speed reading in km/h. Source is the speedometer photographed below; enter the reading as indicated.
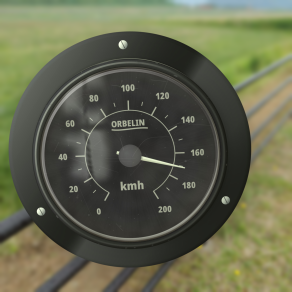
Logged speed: 170 km/h
